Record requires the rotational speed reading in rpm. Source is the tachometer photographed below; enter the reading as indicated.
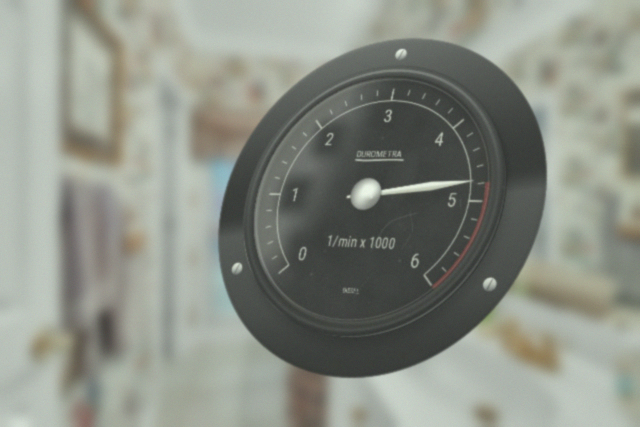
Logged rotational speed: 4800 rpm
